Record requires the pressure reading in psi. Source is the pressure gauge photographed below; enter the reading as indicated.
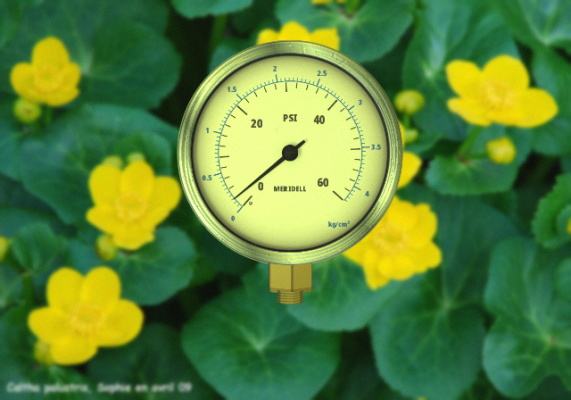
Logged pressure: 2 psi
